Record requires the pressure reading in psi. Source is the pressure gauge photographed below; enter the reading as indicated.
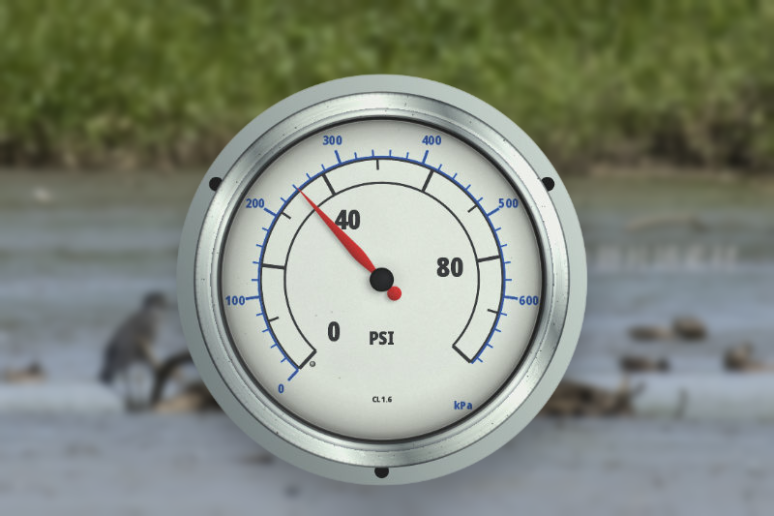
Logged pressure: 35 psi
